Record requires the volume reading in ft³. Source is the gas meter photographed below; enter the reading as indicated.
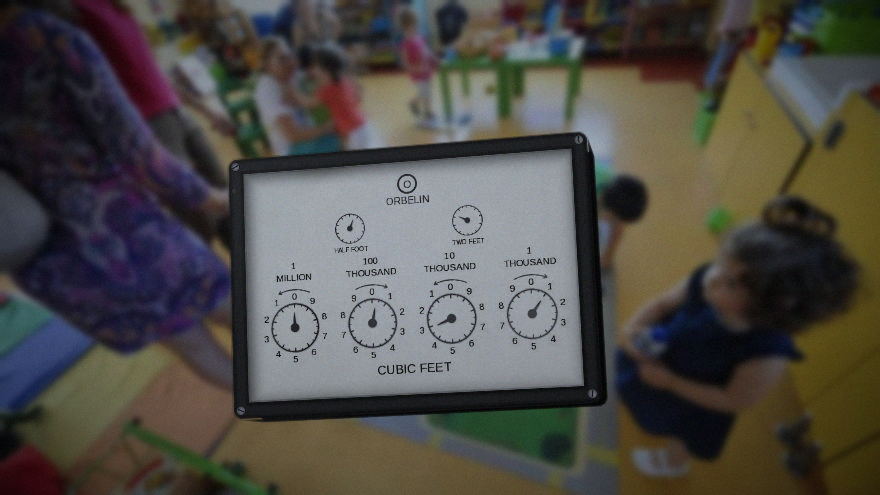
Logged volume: 3100 ft³
